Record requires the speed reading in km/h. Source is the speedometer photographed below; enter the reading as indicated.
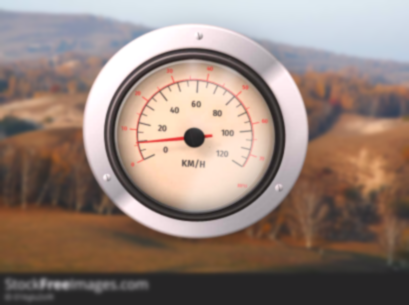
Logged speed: 10 km/h
